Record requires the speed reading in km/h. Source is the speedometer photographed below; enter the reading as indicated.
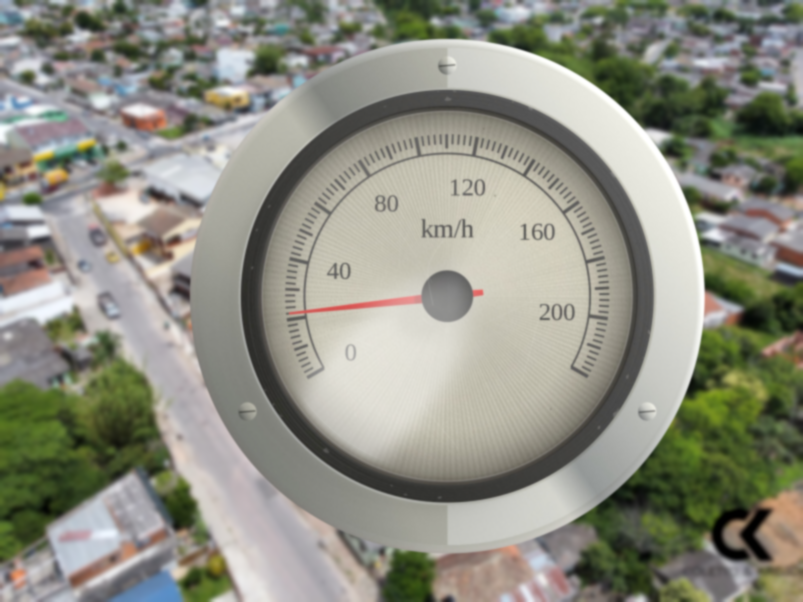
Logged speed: 22 km/h
